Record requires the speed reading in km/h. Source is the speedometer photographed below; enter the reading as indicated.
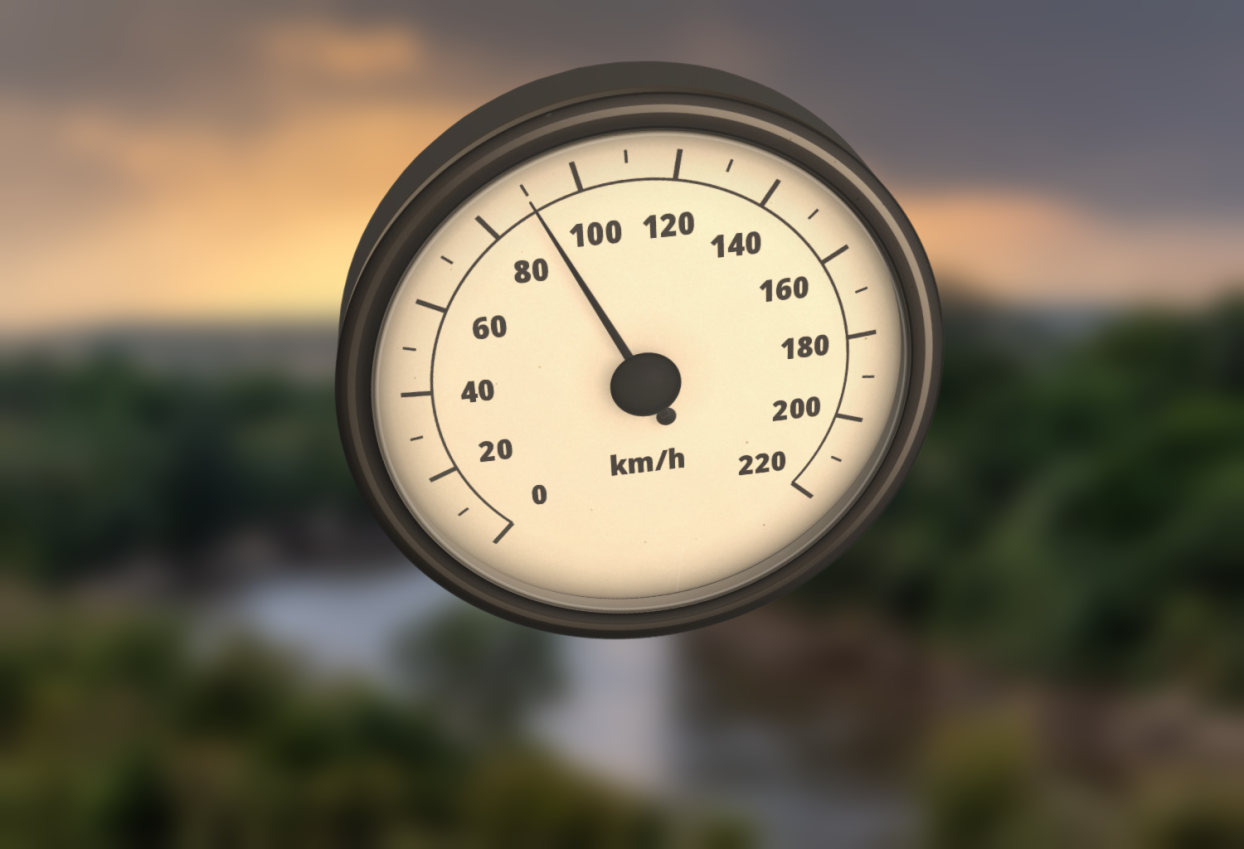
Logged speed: 90 km/h
